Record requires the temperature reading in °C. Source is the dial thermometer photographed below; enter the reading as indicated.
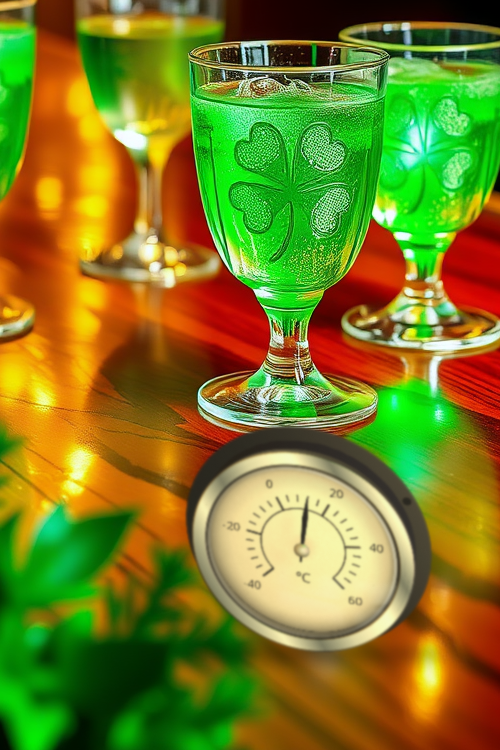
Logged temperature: 12 °C
